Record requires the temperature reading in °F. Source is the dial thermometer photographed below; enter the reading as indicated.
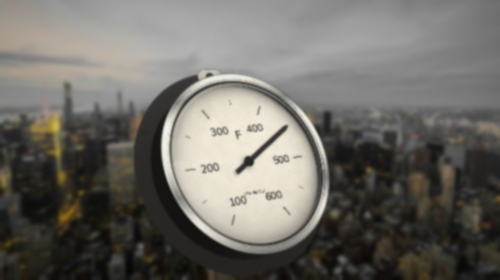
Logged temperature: 450 °F
